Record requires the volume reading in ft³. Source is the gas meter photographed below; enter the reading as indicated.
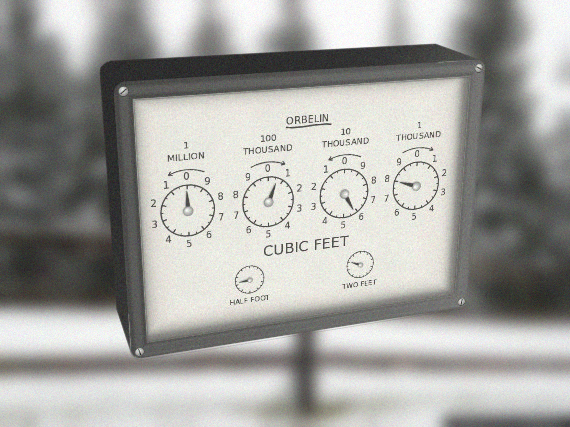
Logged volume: 5800 ft³
